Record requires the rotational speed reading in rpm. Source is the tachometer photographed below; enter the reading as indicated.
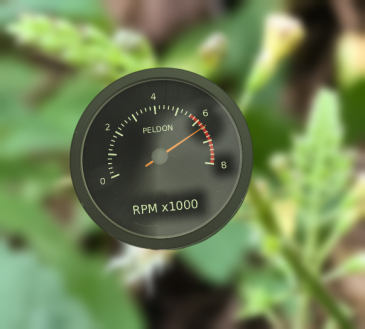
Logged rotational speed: 6400 rpm
